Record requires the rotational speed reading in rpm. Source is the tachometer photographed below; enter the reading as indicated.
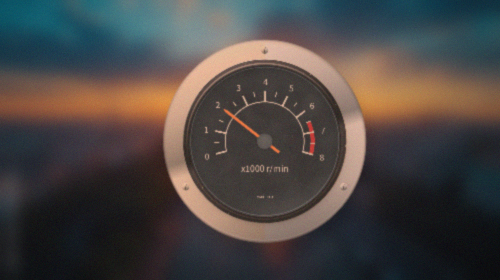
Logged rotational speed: 2000 rpm
